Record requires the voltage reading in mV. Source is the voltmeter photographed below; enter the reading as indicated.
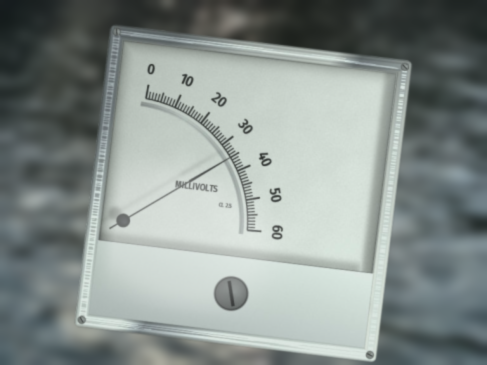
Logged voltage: 35 mV
